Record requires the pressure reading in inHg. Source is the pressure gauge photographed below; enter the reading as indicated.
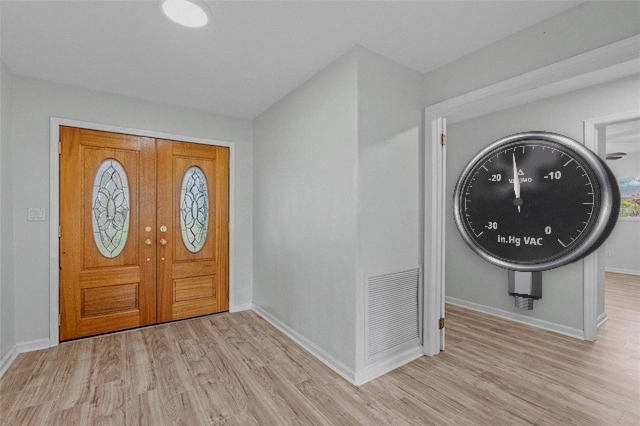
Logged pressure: -16 inHg
